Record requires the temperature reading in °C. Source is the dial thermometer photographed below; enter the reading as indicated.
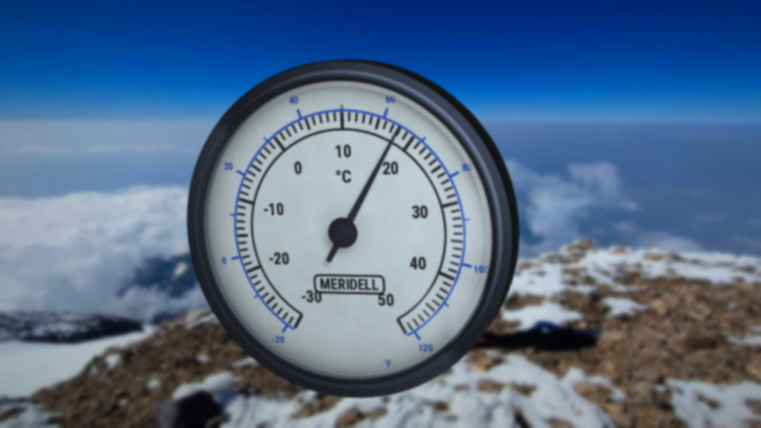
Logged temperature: 18 °C
